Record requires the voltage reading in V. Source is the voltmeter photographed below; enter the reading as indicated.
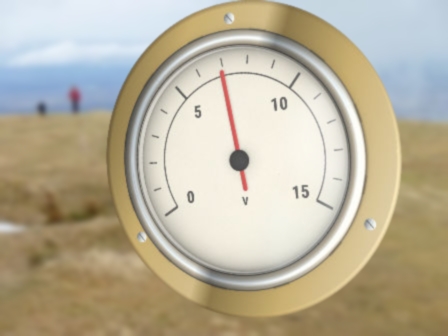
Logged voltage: 7 V
